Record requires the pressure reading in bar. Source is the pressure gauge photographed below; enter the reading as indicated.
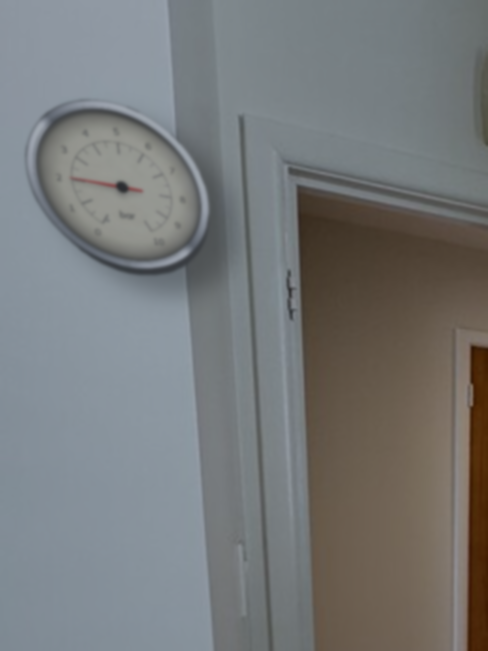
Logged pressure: 2 bar
